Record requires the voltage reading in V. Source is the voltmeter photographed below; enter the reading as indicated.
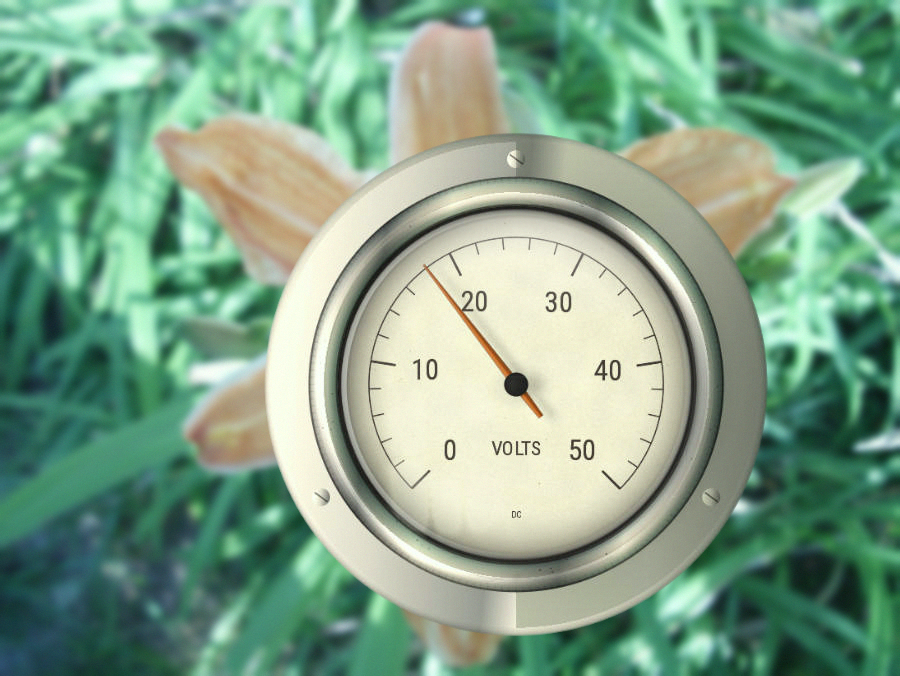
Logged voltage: 18 V
